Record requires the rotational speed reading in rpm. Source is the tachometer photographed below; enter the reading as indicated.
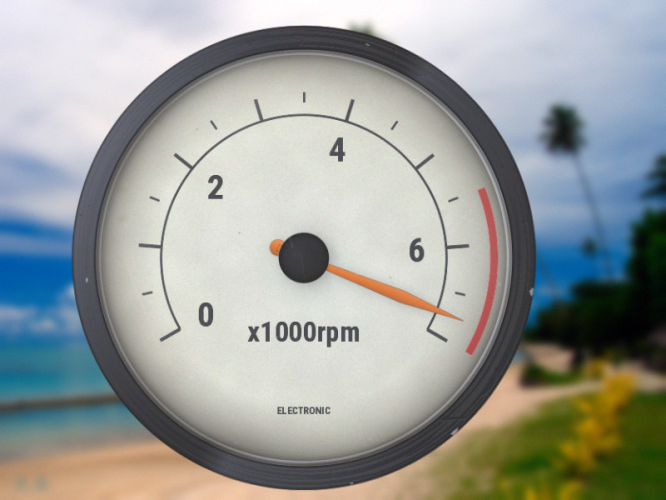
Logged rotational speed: 6750 rpm
